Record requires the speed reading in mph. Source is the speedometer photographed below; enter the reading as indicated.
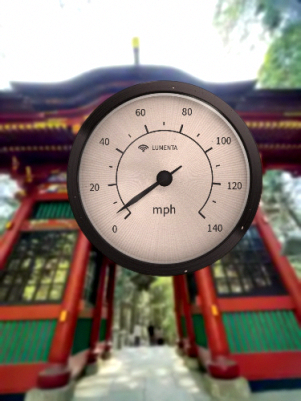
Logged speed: 5 mph
